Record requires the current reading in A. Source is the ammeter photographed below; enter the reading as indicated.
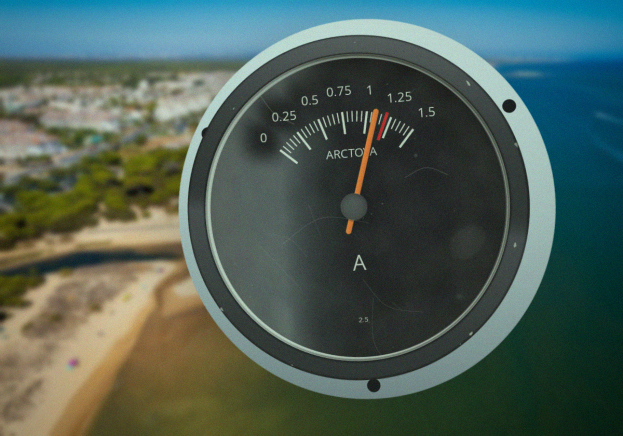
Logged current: 1.1 A
